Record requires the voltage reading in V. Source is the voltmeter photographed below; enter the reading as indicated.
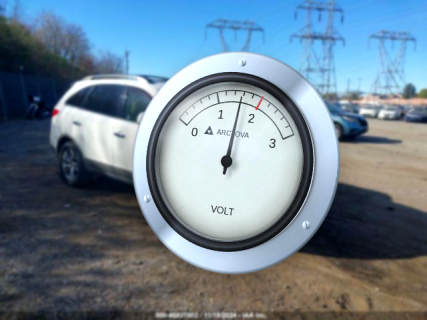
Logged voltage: 1.6 V
